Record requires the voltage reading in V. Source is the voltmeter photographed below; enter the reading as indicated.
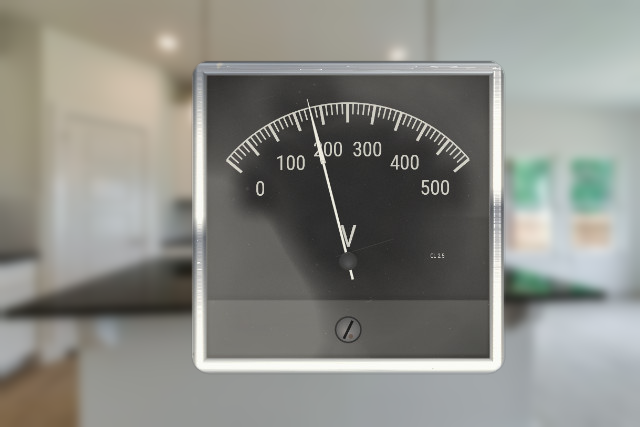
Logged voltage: 180 V
